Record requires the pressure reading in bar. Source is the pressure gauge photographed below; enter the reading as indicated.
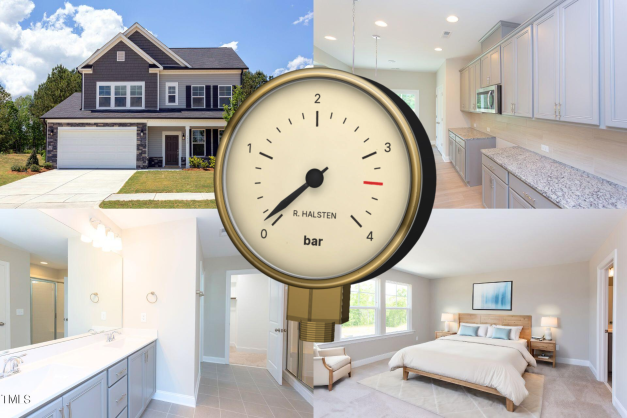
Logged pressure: 0.1 bar
